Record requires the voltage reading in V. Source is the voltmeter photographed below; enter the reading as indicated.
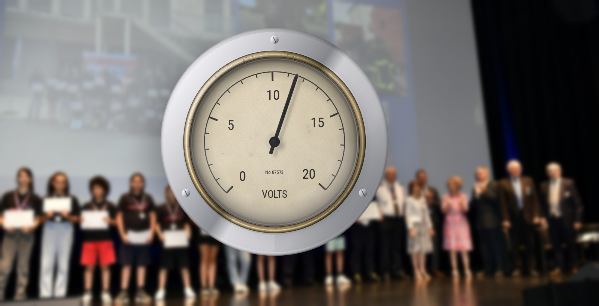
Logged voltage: 11.5 V
